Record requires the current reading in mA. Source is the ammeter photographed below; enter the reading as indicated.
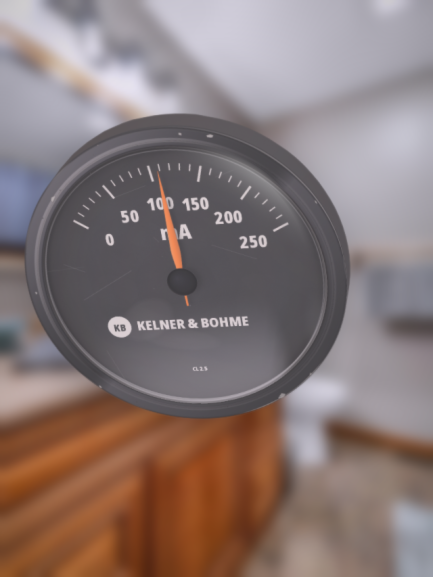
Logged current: 110 mA
